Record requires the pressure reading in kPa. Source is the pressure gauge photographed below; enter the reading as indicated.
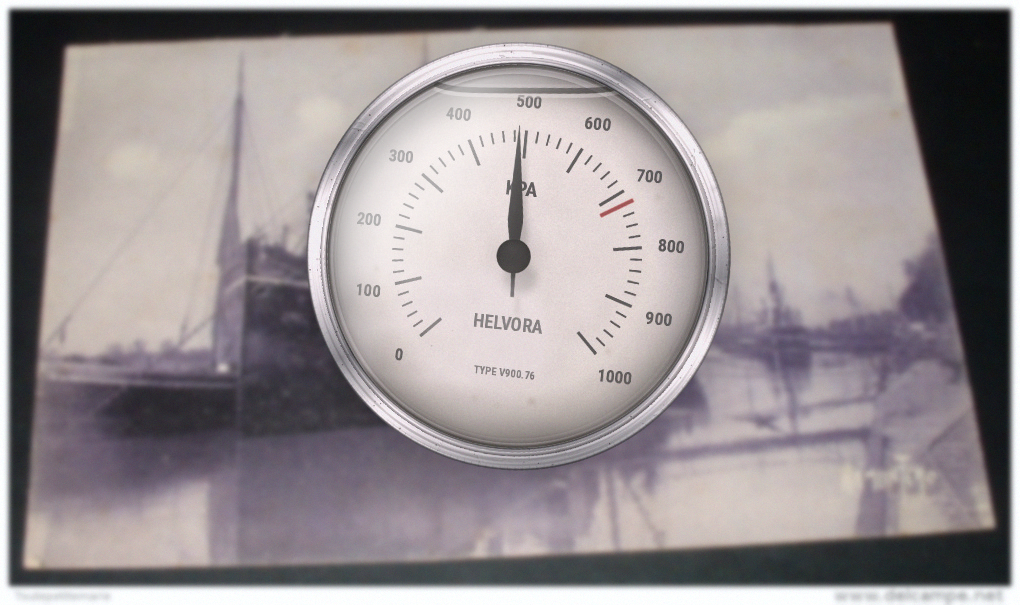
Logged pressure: 490 kPa
